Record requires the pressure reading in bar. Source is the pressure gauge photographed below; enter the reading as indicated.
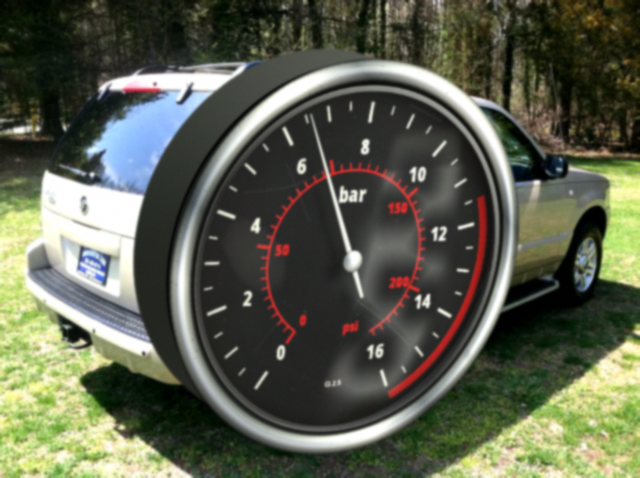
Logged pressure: 6.5 bar
